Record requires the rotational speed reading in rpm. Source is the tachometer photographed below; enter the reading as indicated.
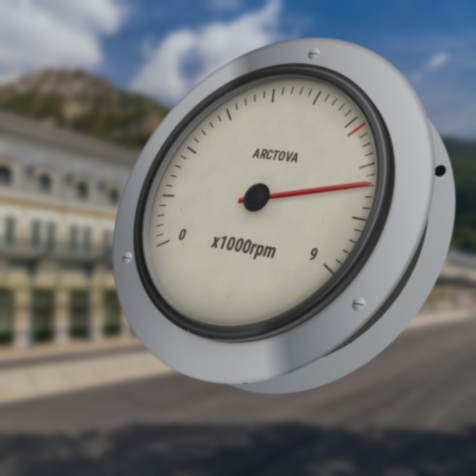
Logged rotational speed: 7400 rpm
